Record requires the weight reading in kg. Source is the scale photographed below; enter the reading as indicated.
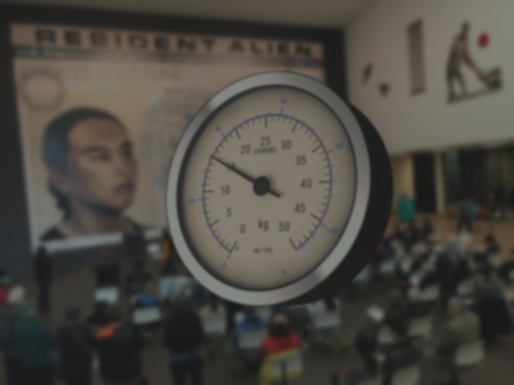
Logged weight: 15 kg
